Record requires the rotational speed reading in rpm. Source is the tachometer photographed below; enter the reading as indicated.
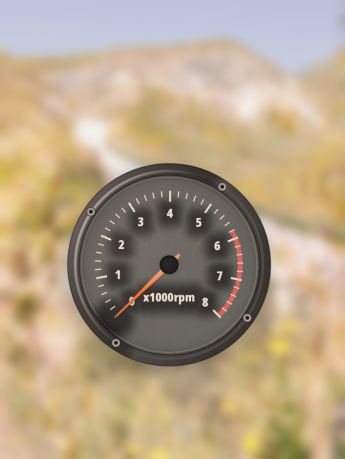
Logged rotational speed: 0 rpm
